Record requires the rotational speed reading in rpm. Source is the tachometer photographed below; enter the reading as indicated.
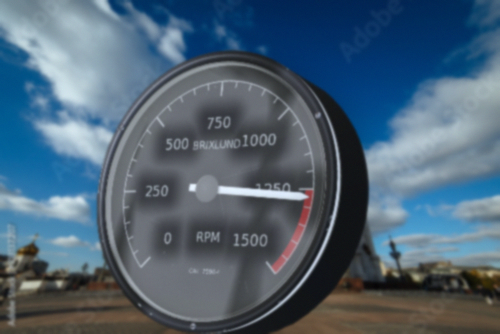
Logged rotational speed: 1275 rpm
